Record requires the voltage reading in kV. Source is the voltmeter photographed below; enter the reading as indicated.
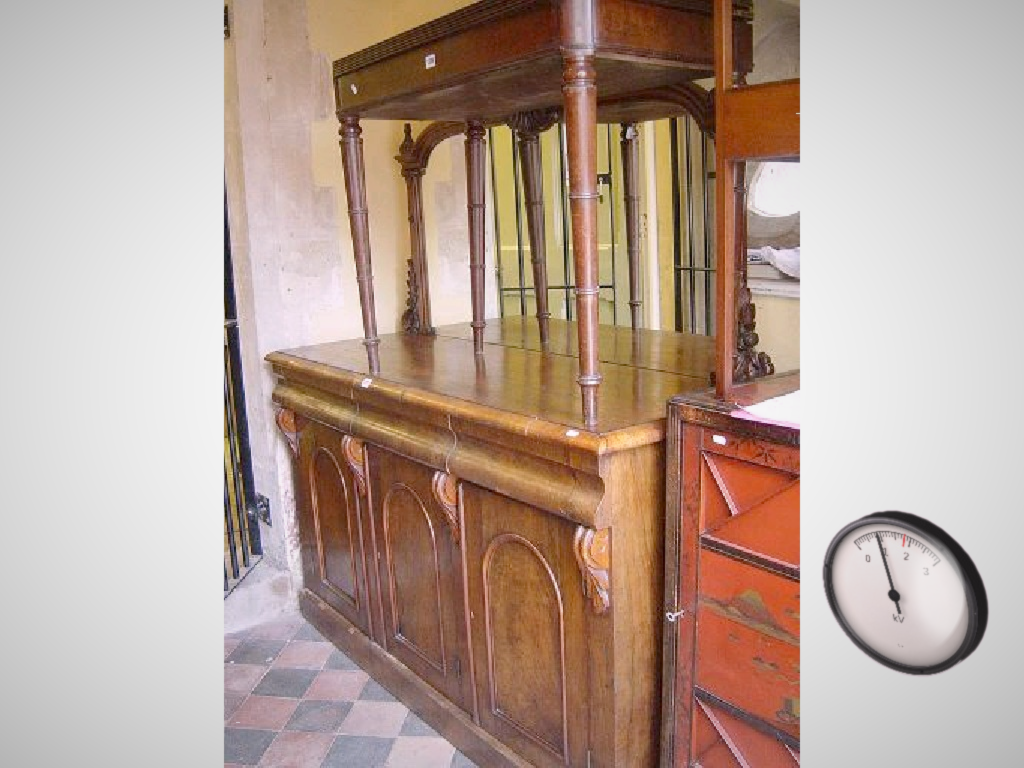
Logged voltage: 1 kV
